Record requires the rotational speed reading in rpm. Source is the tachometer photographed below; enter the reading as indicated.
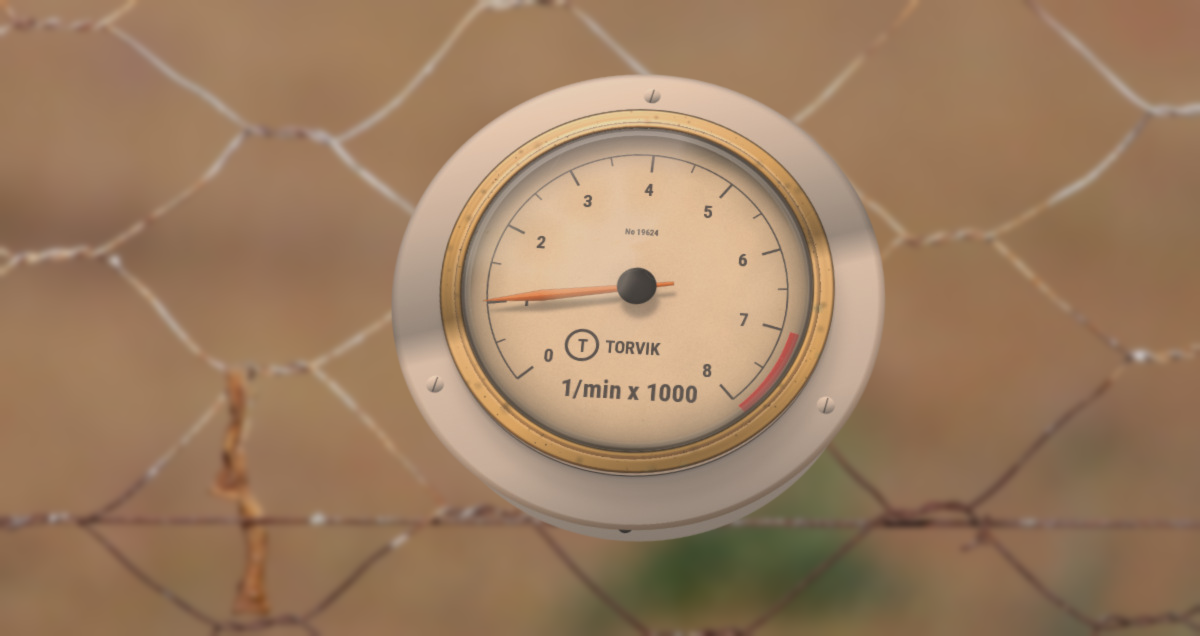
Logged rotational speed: 1000 rpm
